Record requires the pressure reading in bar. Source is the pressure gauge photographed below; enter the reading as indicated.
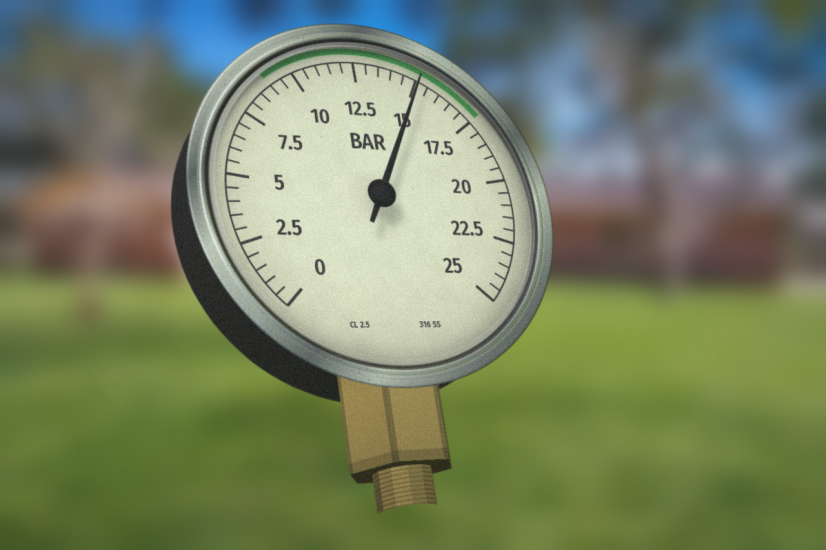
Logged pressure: 15 bar
